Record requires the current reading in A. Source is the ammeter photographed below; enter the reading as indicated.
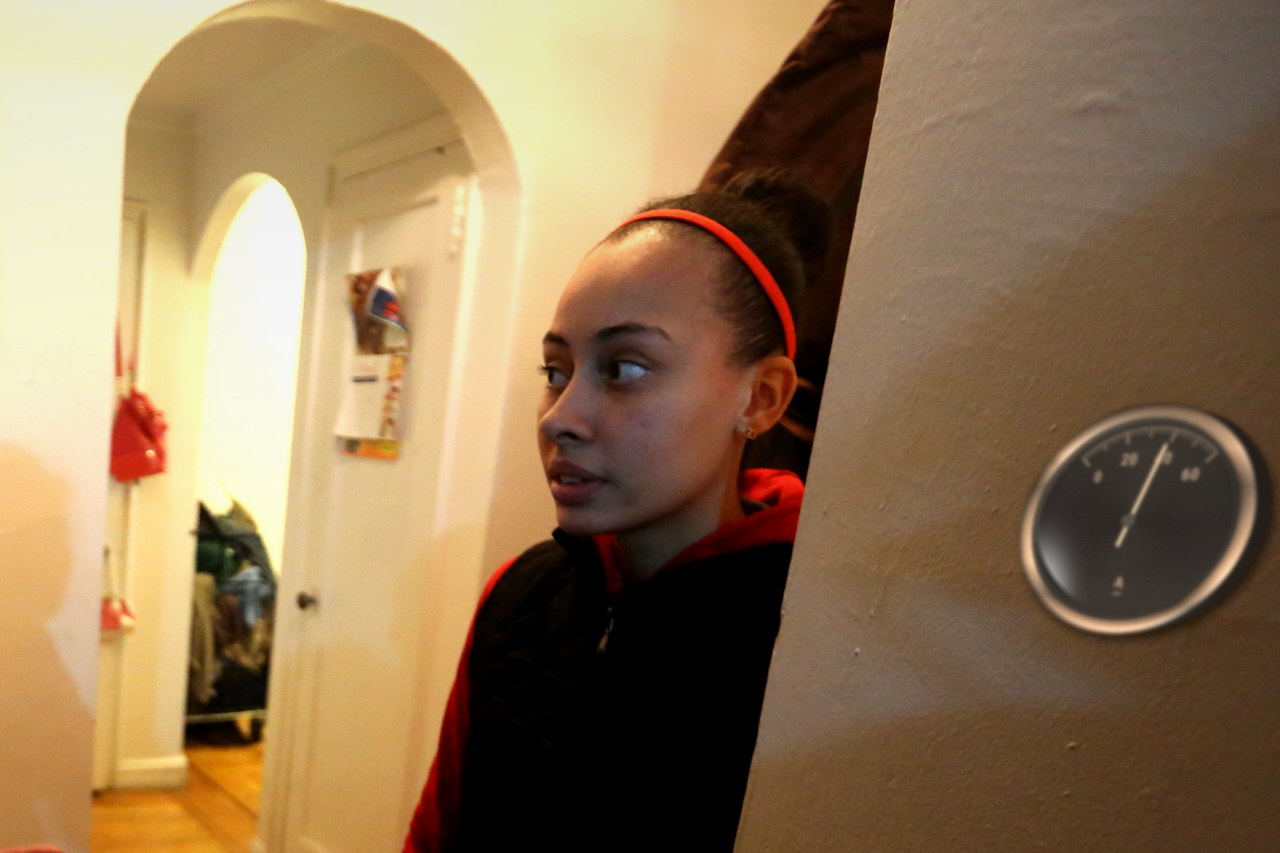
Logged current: 40 A
